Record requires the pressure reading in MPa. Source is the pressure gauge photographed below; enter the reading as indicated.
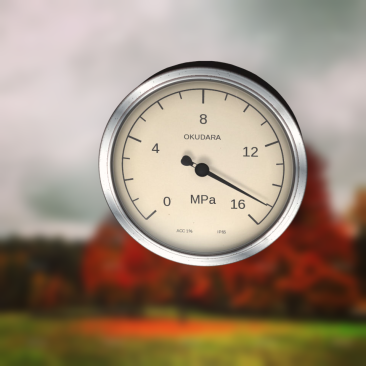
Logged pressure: 15 MPa
